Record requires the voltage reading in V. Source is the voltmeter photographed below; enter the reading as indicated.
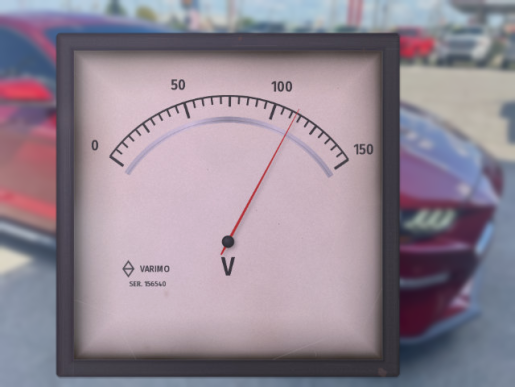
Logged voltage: 112.5 V
